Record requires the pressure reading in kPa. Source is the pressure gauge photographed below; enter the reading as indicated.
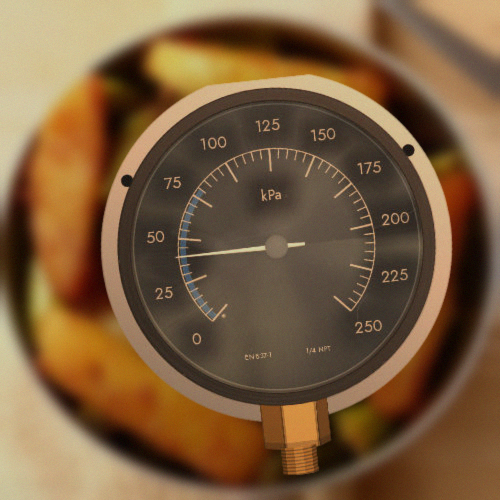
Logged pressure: 40 kPa
